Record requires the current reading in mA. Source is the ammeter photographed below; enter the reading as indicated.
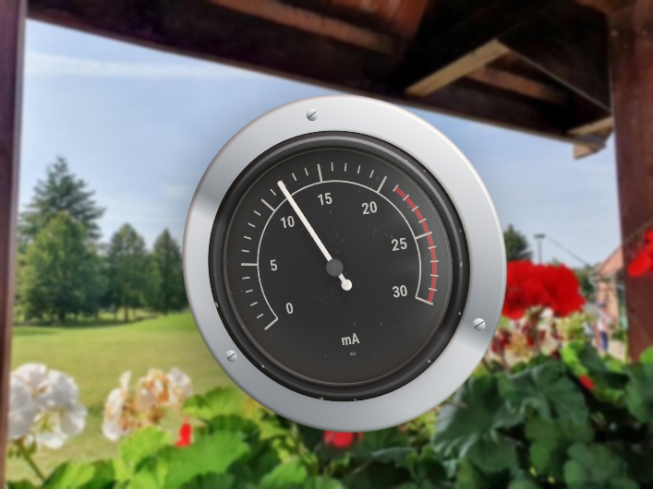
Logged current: 12 mA
